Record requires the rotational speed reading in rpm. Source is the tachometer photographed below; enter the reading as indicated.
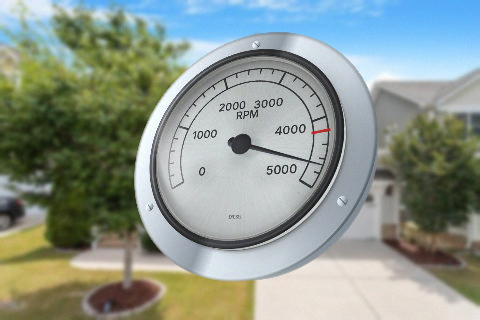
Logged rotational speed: 4700 rpm
